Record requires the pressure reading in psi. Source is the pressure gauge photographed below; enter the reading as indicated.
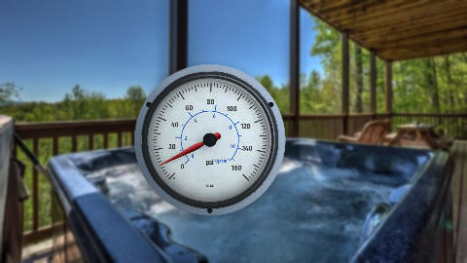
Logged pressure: 10 psi
